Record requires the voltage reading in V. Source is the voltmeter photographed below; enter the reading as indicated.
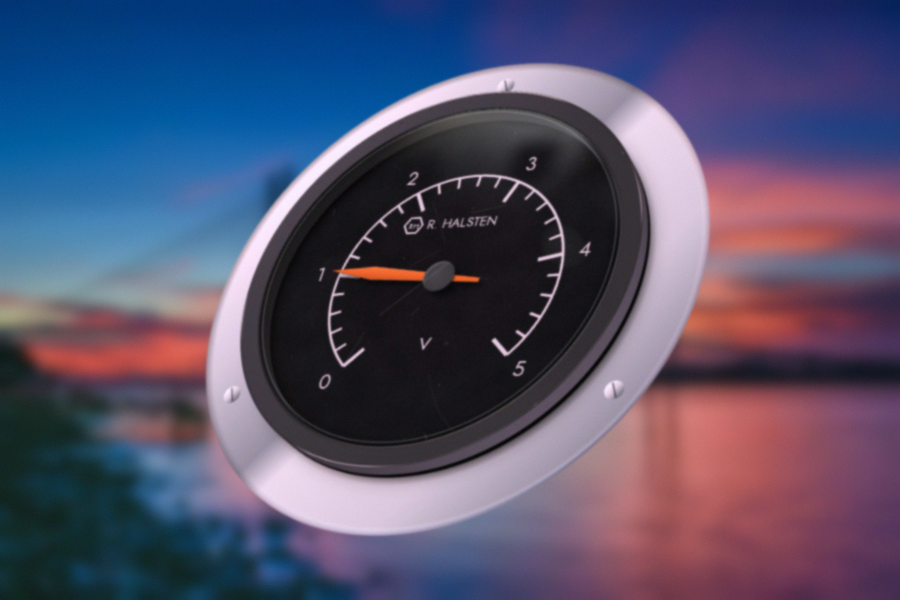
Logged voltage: 1 V
